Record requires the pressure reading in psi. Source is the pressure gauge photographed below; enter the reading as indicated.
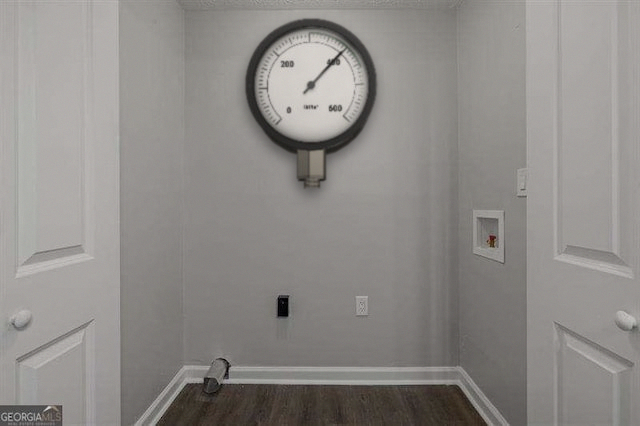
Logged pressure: 400 psi
